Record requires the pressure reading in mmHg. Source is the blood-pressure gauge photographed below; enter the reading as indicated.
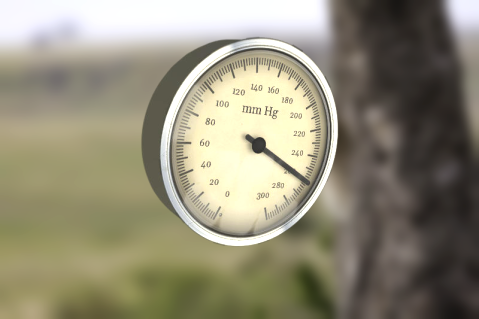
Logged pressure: 260 mmHg
